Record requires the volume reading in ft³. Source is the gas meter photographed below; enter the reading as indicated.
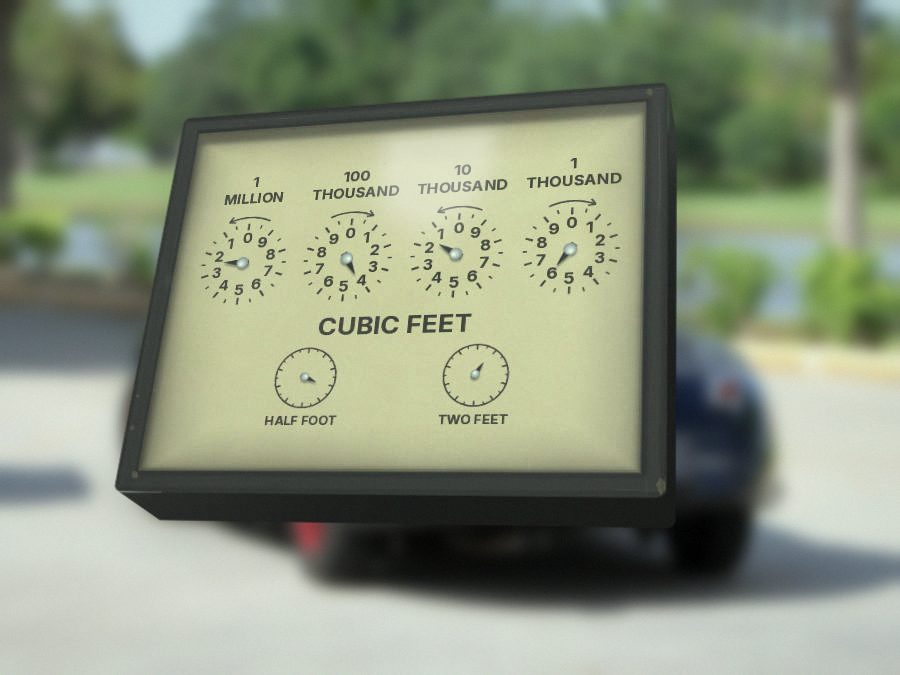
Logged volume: 241600 ft³
